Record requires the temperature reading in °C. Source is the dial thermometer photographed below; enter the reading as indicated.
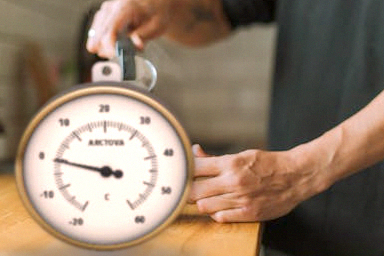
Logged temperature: 0 °C
